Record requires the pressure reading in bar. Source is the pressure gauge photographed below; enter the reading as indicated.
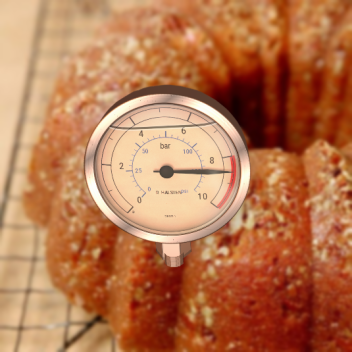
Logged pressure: 8.5 bar
